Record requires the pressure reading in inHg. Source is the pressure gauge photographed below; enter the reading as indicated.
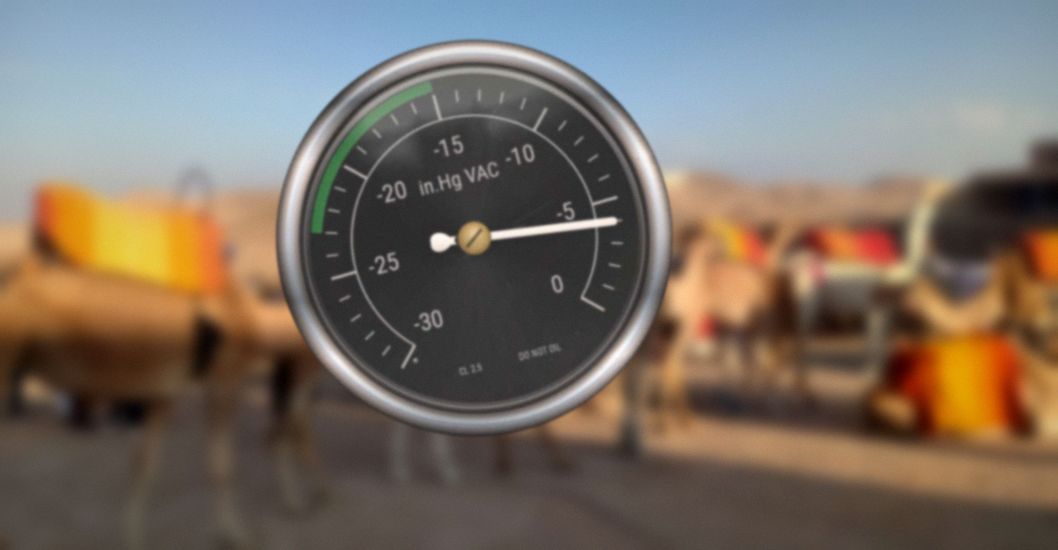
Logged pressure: -4 inHg
